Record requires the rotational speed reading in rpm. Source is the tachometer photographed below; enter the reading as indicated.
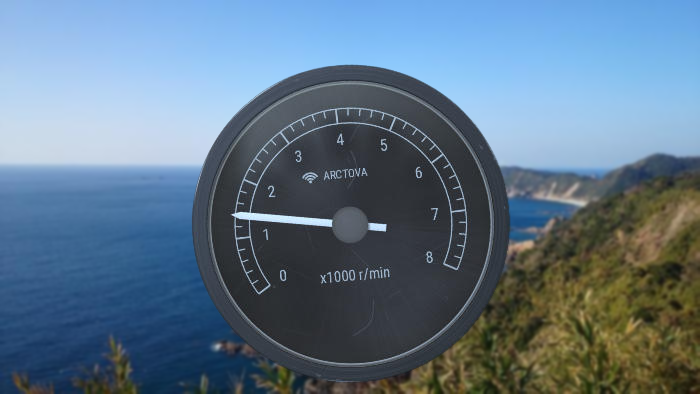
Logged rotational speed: 1400 rpm
